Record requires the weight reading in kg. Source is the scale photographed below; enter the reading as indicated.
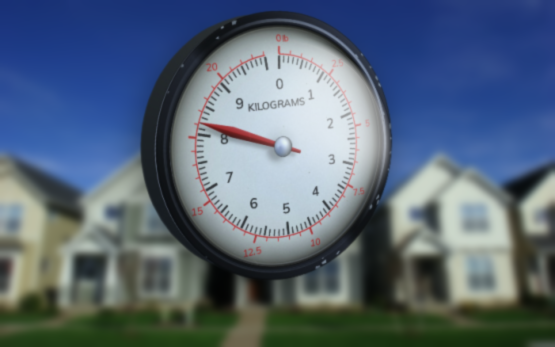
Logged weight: 8.2 kg
